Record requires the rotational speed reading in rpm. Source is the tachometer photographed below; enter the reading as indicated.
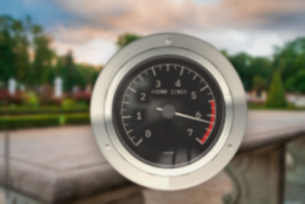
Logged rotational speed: 6250 rpm
